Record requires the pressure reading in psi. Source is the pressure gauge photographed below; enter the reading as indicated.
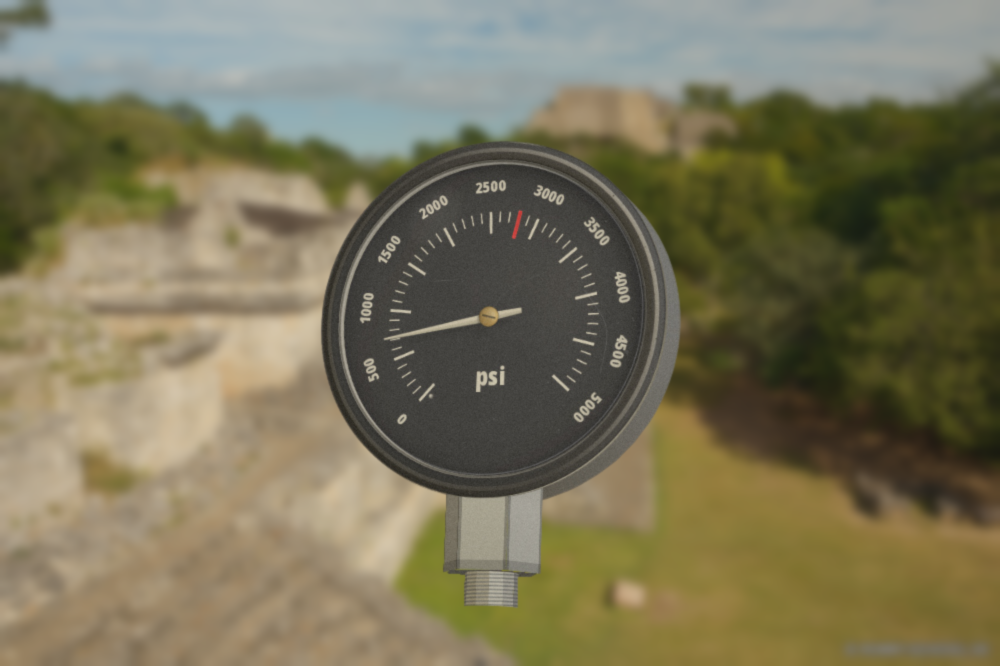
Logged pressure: 700 psi
